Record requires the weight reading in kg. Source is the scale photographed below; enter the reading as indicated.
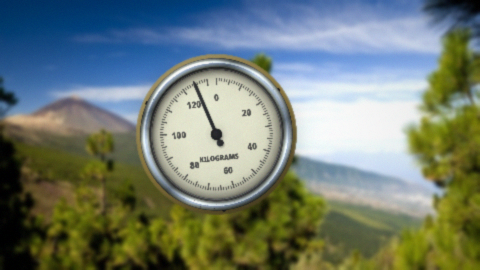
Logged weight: 125 kg
